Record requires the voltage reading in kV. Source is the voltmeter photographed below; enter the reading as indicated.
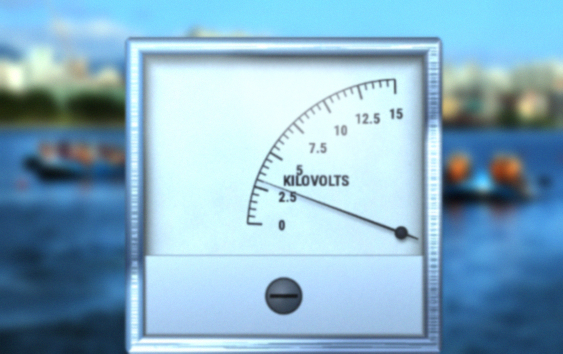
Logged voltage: 3 kV
